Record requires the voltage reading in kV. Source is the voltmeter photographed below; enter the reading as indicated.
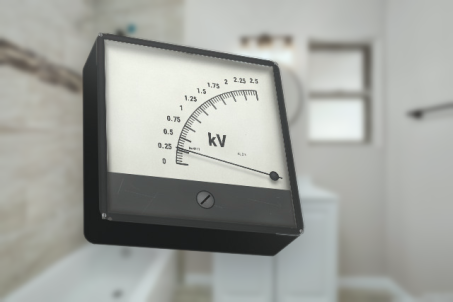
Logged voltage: 0.25 kV
